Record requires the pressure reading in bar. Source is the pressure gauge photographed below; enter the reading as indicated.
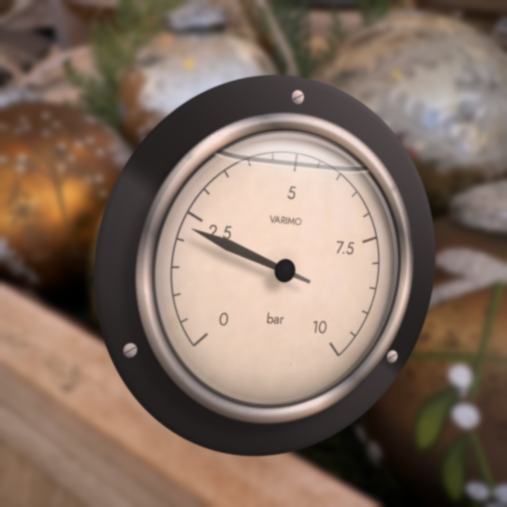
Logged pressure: 2.25 bar
